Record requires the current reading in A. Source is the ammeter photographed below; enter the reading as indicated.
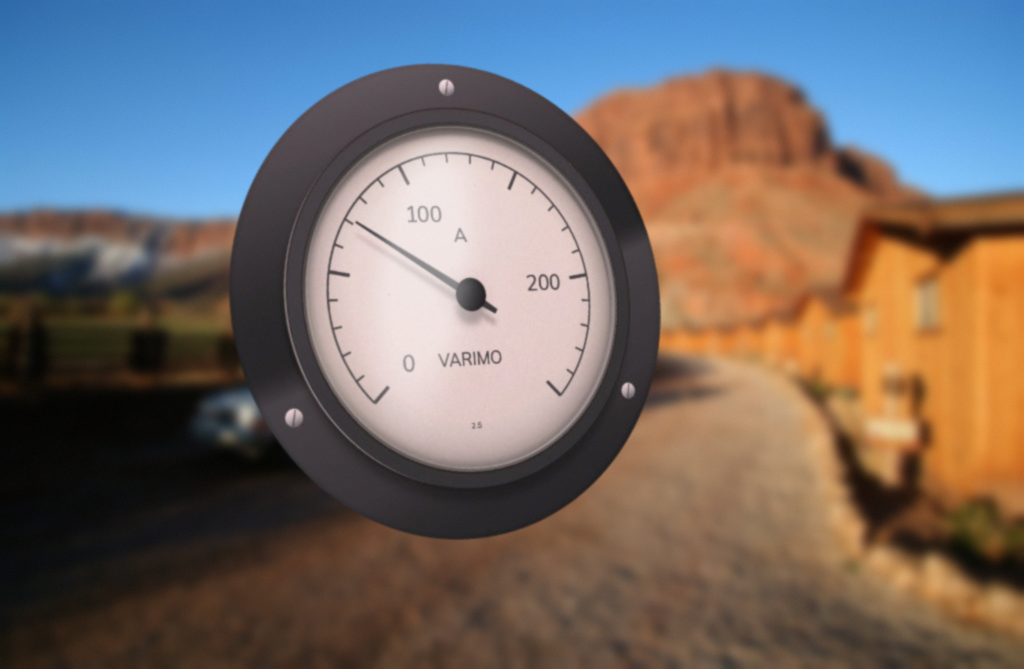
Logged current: 70 A
